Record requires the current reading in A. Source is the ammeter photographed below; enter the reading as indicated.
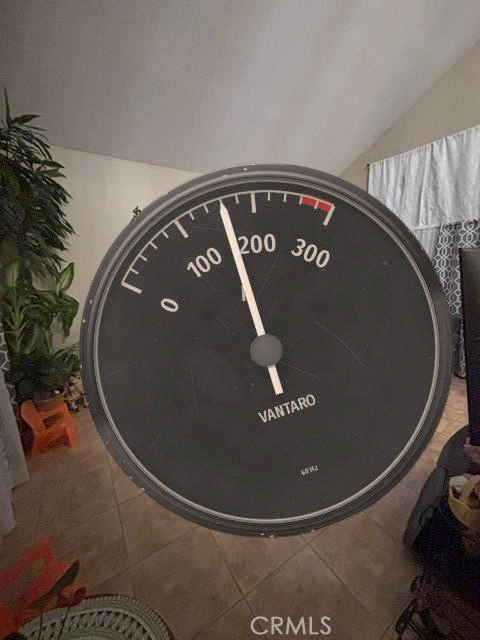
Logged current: 160 A
